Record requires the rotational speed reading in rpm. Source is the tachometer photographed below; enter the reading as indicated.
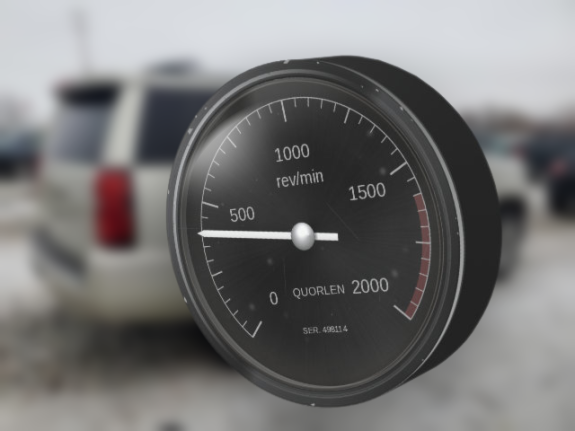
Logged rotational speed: 400 rpm
